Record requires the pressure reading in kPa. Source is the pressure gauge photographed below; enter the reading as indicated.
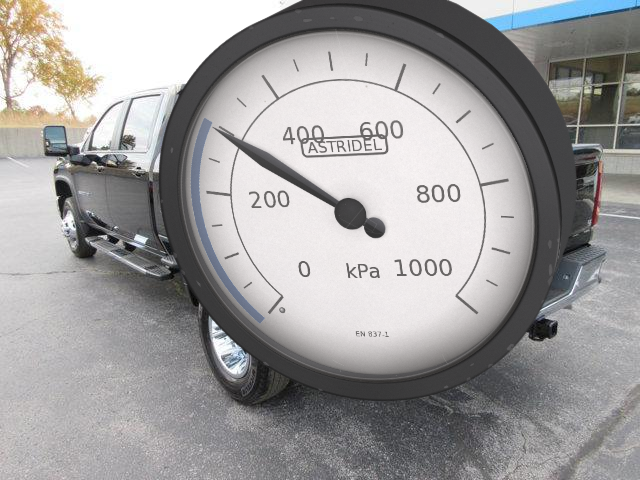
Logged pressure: 300 kPa
